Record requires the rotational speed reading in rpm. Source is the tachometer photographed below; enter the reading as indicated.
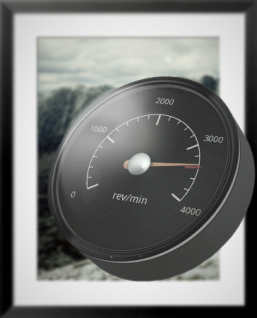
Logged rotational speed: 3400 rpm
